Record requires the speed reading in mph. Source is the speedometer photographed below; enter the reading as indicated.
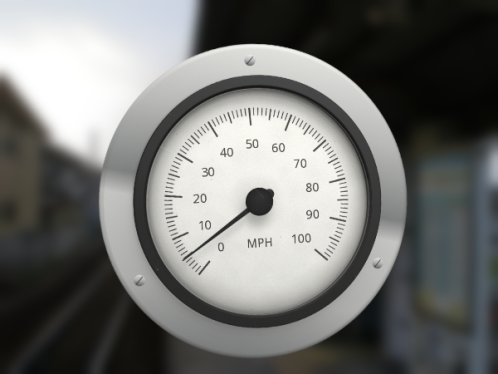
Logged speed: 5 mph
